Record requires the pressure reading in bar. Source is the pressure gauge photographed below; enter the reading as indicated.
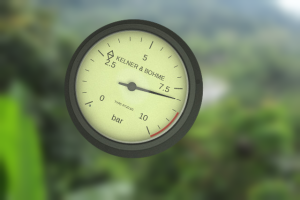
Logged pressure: 8 bar
